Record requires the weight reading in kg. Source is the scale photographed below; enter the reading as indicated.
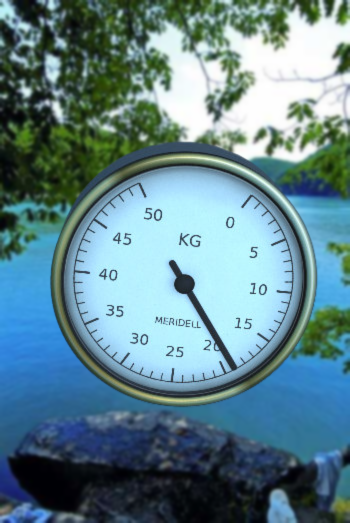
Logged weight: 19 kg
